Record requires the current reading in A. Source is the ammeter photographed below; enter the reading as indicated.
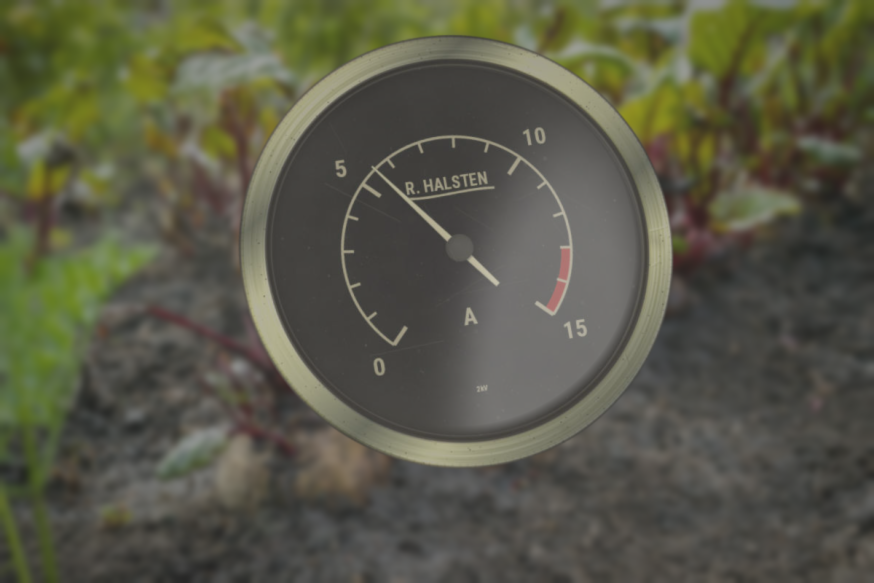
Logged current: 5.5 A
